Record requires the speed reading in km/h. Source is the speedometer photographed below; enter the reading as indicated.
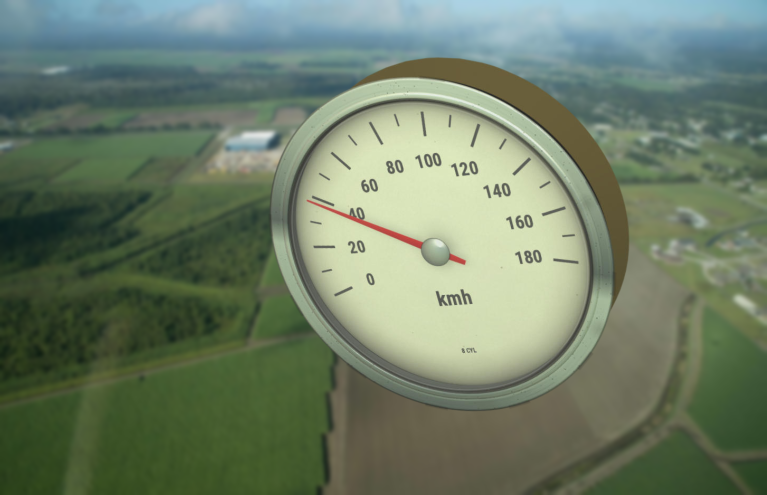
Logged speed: 40 km/h
